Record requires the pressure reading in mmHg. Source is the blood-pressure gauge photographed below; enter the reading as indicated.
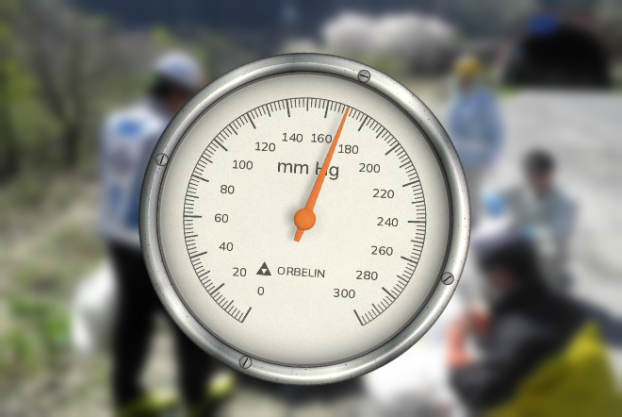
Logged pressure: 170 mmHg
